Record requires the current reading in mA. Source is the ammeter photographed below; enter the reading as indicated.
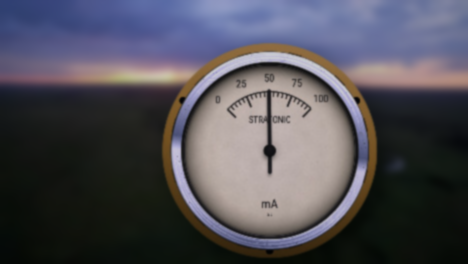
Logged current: 50 mA
